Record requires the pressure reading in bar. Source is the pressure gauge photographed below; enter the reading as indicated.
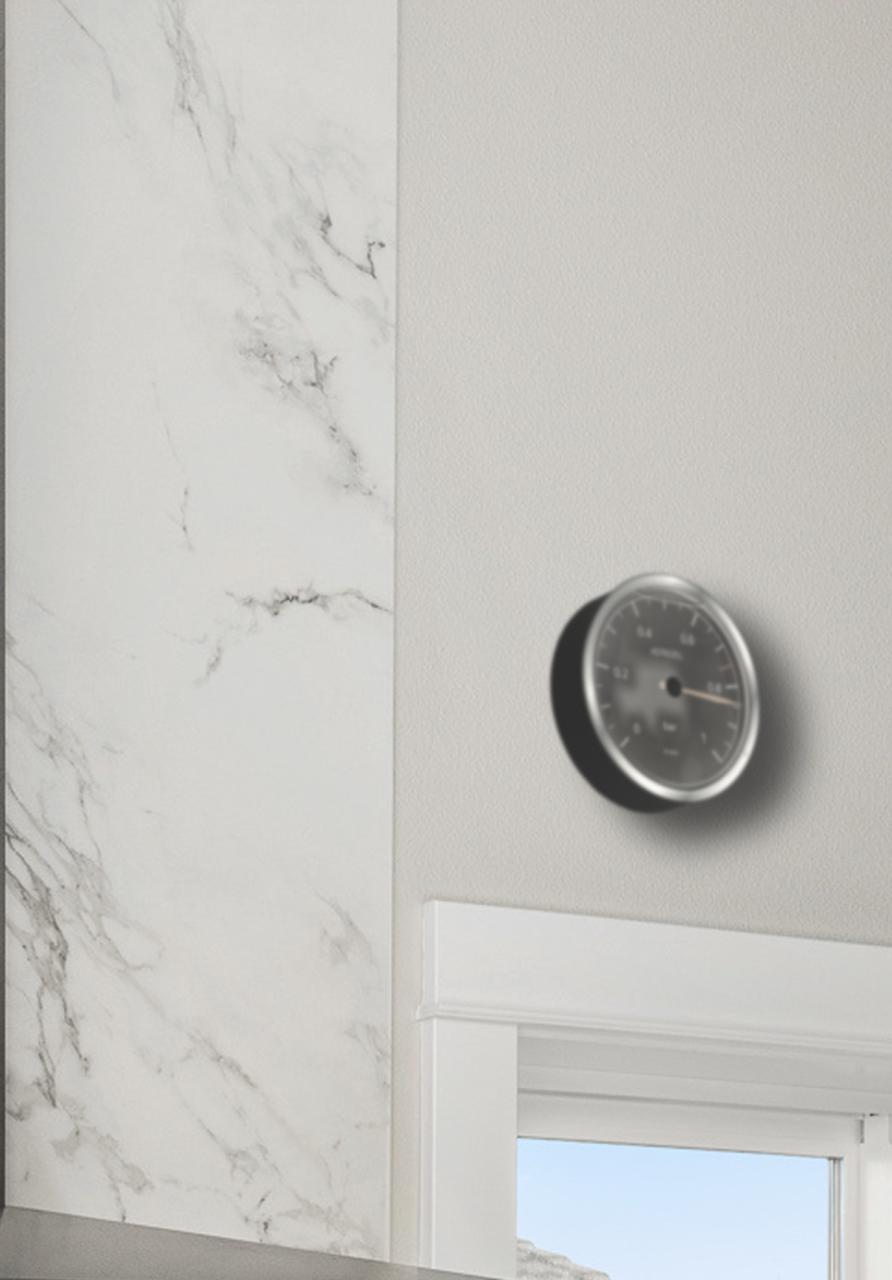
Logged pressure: 0.85 bar
